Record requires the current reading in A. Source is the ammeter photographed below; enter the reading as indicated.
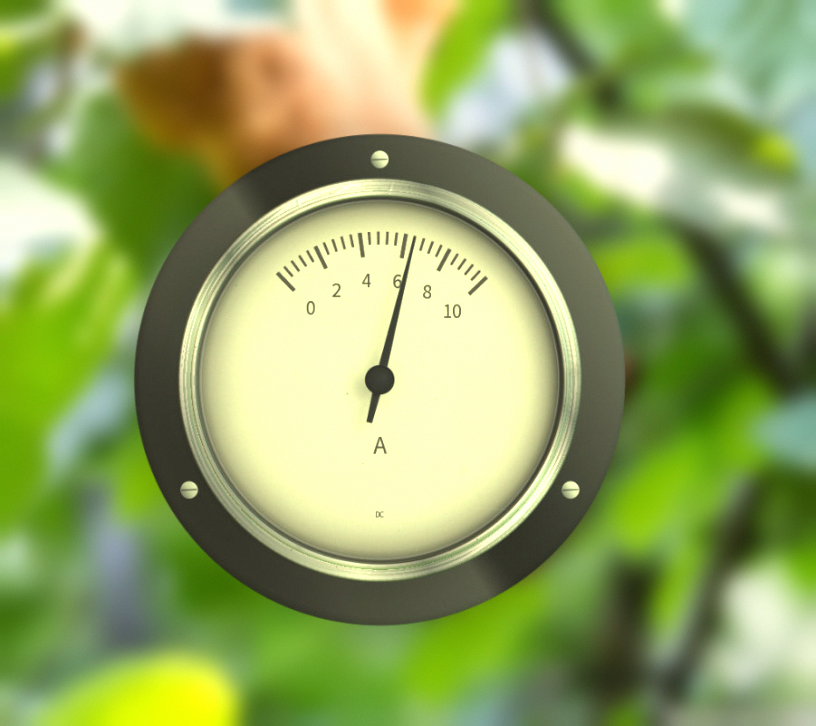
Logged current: 6.4 A
